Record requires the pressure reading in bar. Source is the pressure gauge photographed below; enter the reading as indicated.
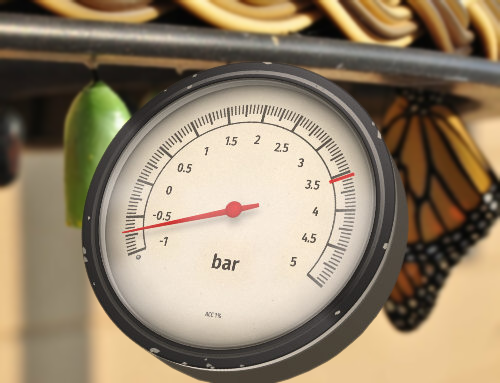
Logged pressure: -0.75 bar
